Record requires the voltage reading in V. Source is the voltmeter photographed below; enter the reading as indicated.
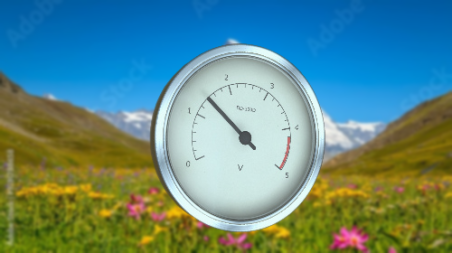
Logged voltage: 1.4 V
